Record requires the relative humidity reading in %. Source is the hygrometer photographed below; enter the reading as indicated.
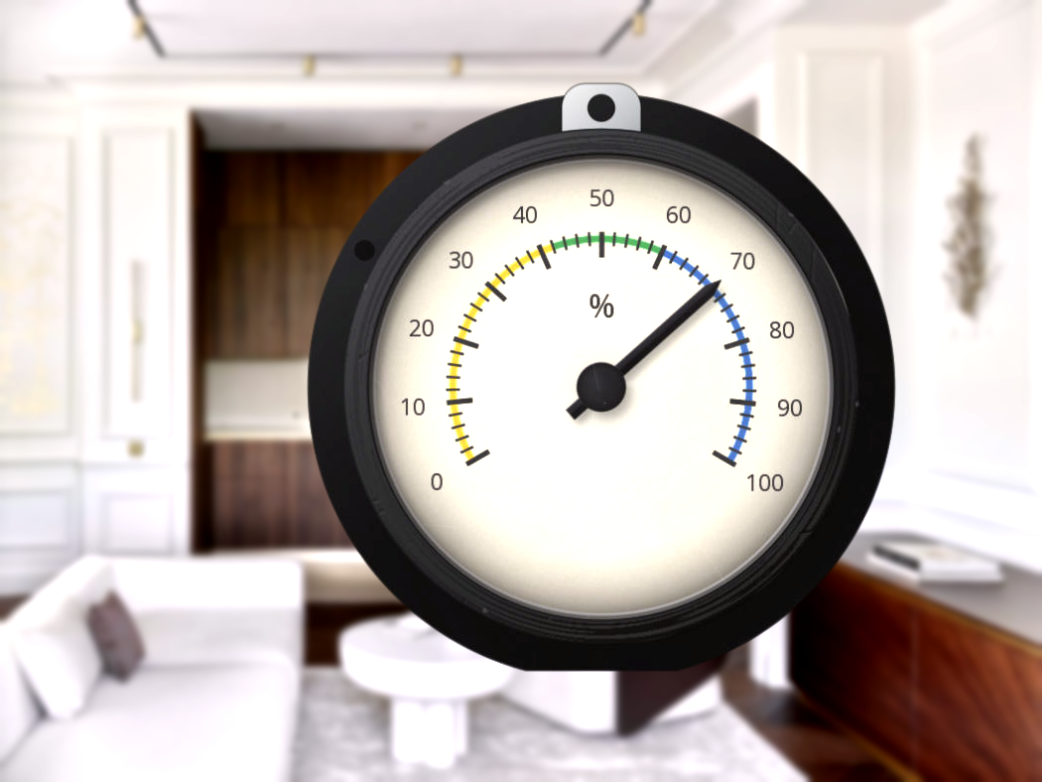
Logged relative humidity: 70 %
